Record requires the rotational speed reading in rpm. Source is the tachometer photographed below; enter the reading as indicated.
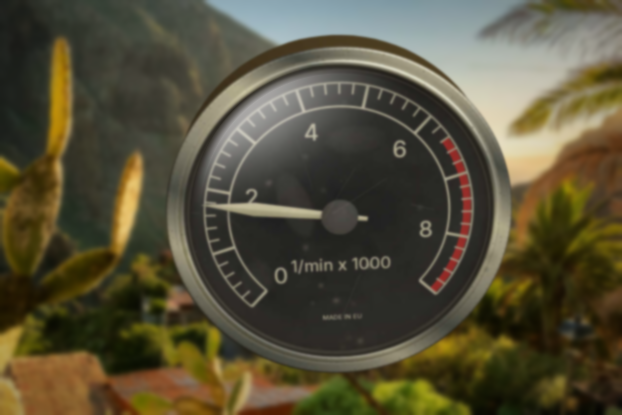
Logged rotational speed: 1800 rpm
